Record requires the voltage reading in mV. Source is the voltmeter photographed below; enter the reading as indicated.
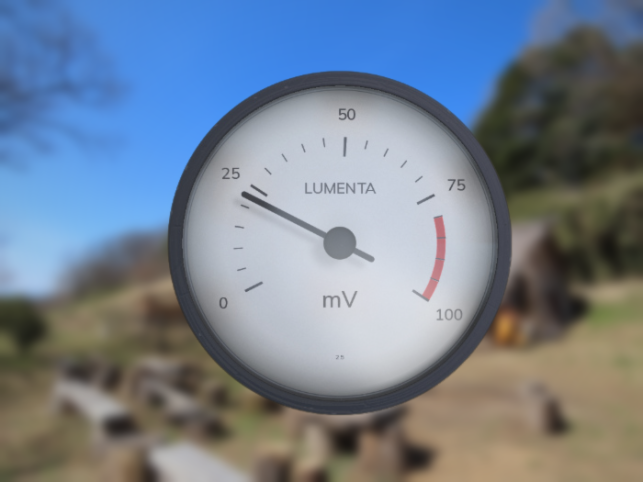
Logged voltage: 22.5 mV
